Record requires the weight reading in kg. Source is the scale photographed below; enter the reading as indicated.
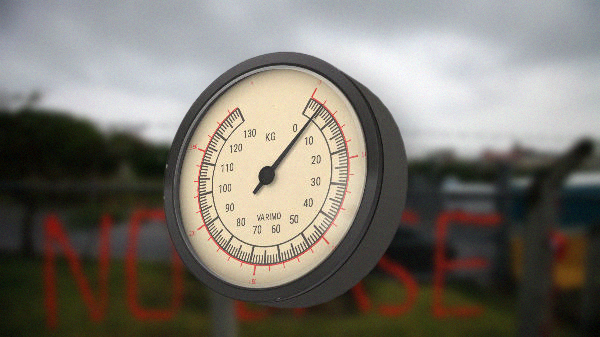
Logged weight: 5 kg
